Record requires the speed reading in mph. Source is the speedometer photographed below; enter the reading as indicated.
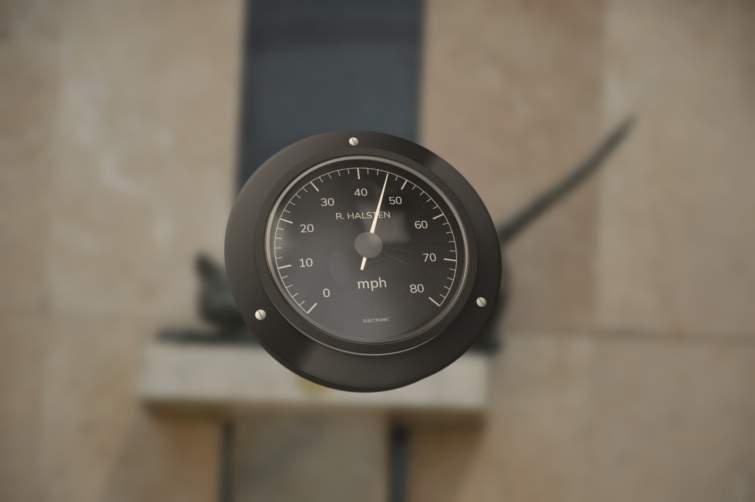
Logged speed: 46 mph
